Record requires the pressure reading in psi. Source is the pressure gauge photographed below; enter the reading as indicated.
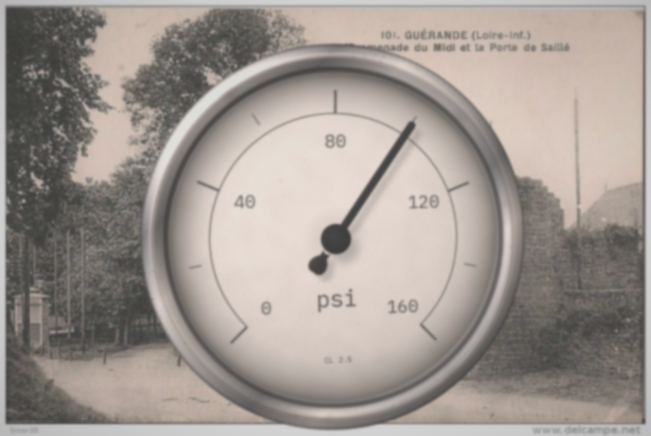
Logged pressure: 100 psi
